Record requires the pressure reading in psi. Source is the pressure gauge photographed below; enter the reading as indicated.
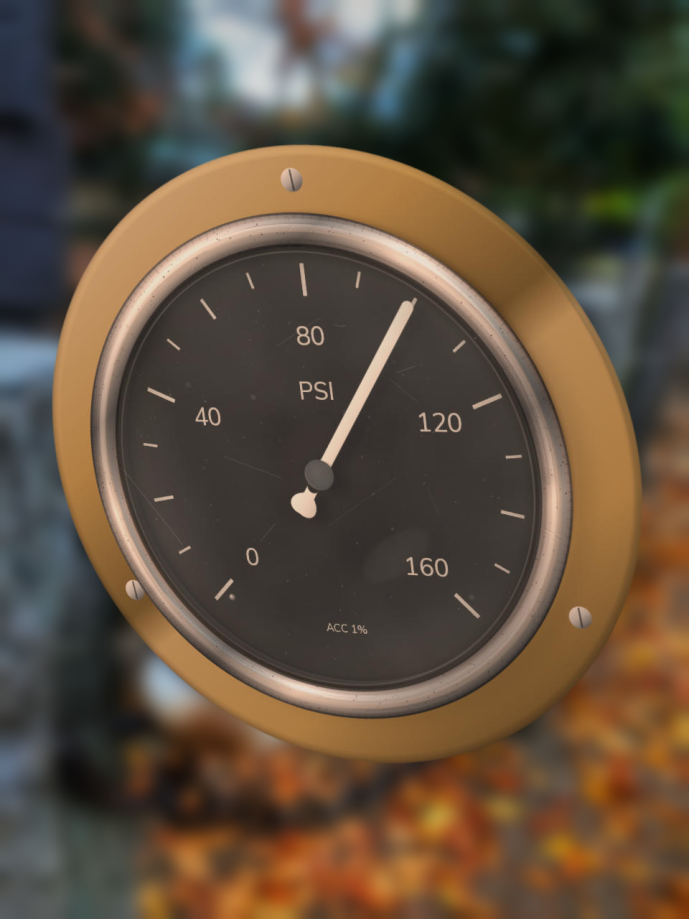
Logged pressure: 100 psi
